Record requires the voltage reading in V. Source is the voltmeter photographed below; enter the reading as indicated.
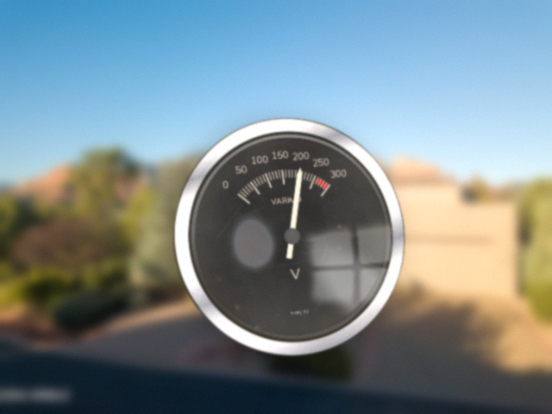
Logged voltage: 200 V
